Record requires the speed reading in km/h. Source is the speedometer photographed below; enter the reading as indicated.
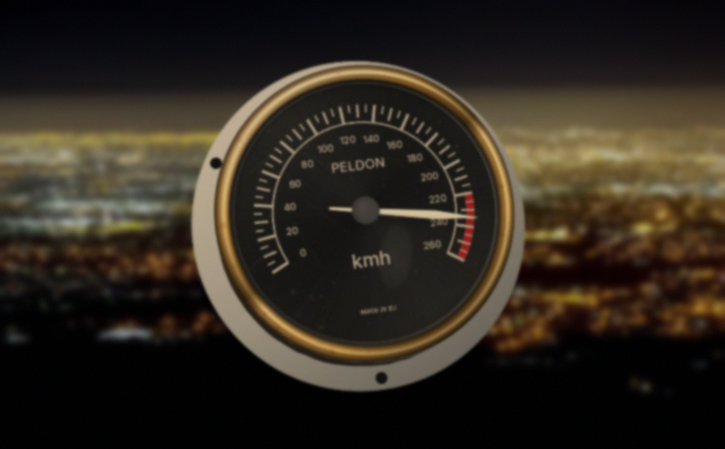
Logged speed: 235 km/h
